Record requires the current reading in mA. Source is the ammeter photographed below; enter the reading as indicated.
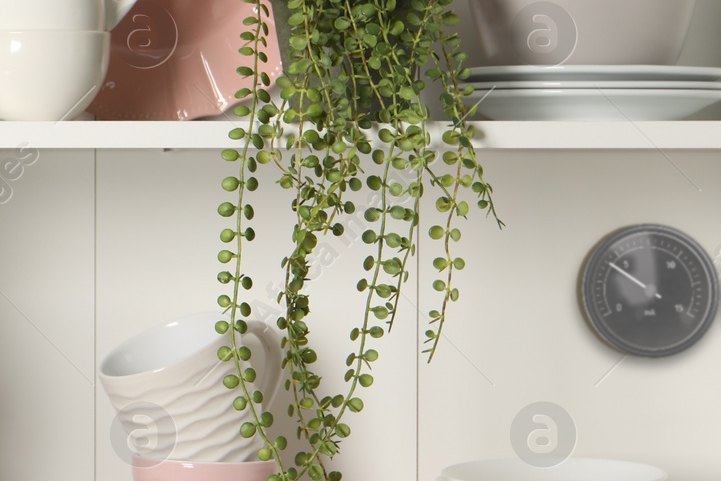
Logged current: 4 mA
